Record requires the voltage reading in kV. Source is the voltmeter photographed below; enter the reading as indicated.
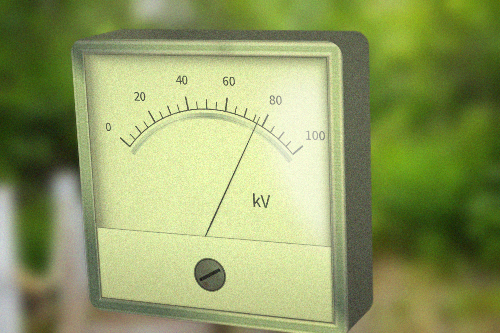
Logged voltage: 77.5 kV
